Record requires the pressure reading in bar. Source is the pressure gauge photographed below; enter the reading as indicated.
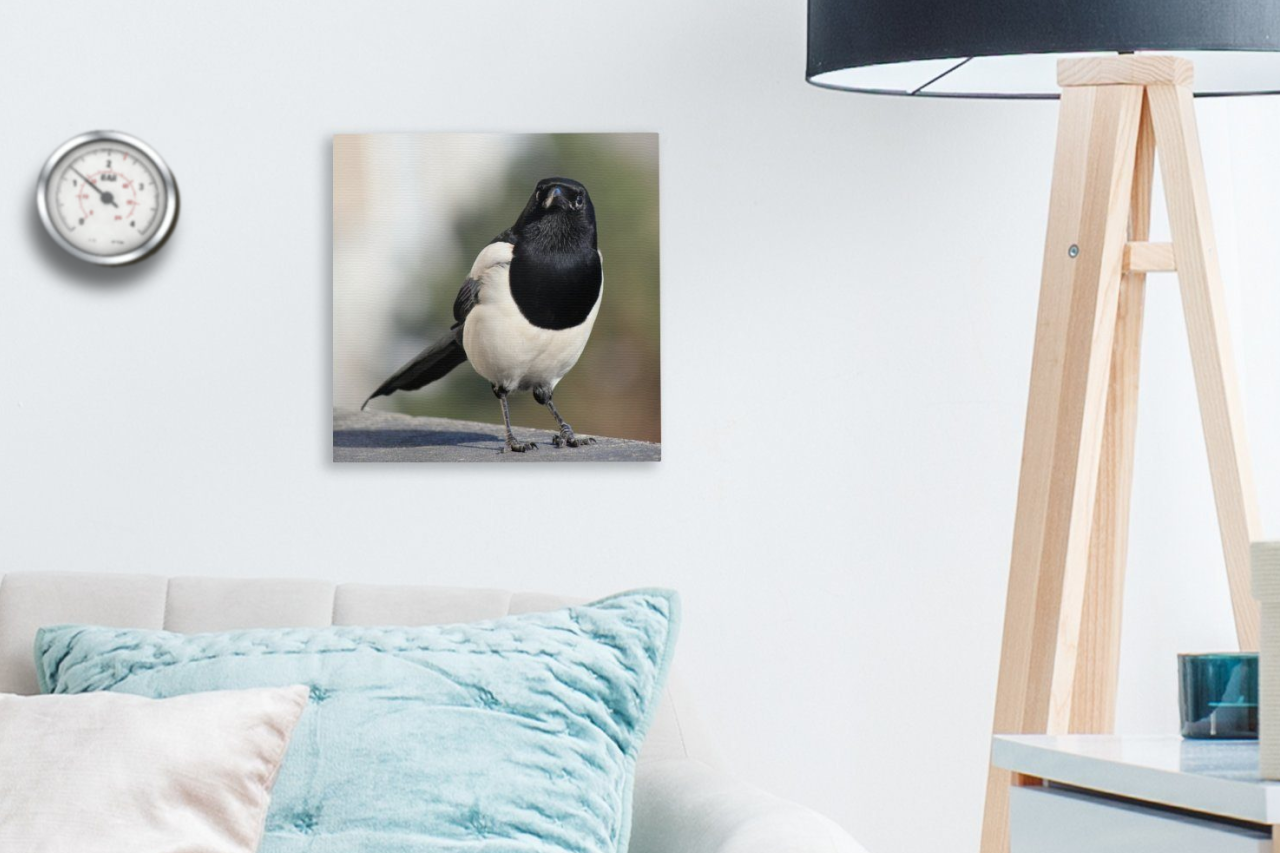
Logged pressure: 1.25 bar
